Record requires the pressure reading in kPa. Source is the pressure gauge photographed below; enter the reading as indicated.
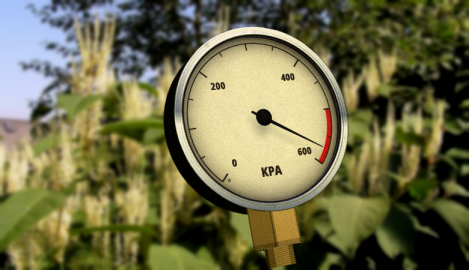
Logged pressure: 575 kPa
